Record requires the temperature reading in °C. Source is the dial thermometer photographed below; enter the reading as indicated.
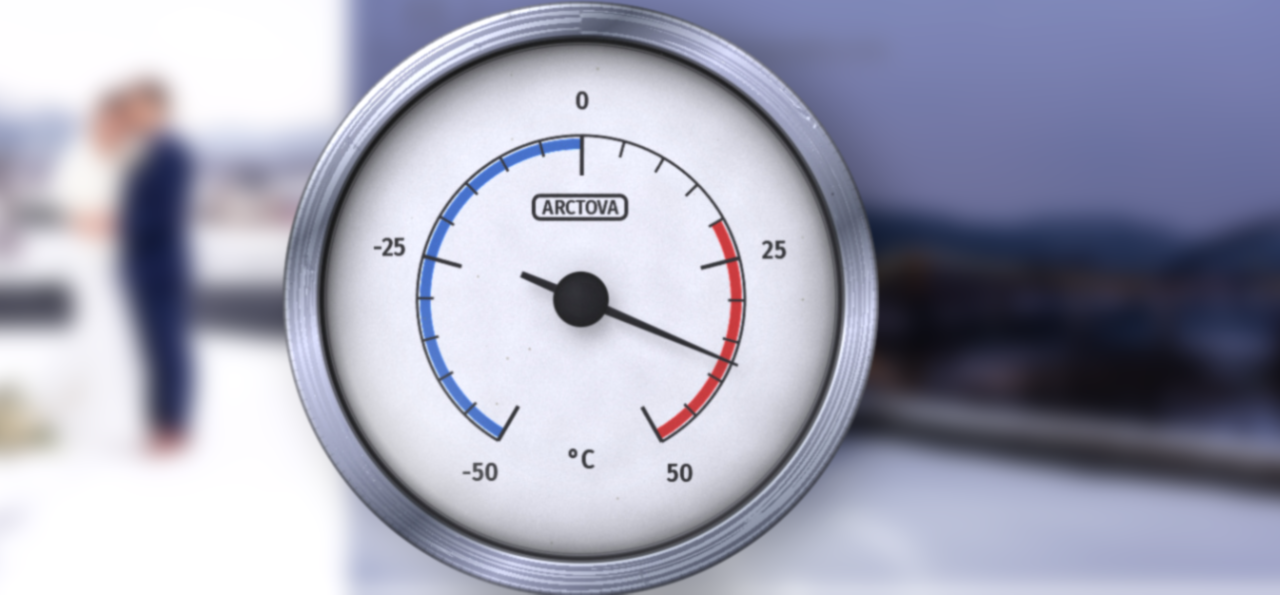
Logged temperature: 37.5 °C
